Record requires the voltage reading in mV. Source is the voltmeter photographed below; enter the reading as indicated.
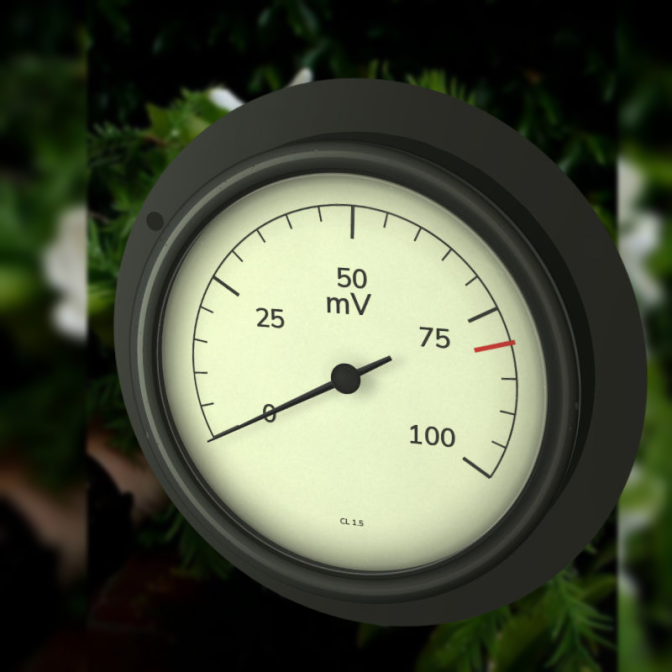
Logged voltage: 0 mV
